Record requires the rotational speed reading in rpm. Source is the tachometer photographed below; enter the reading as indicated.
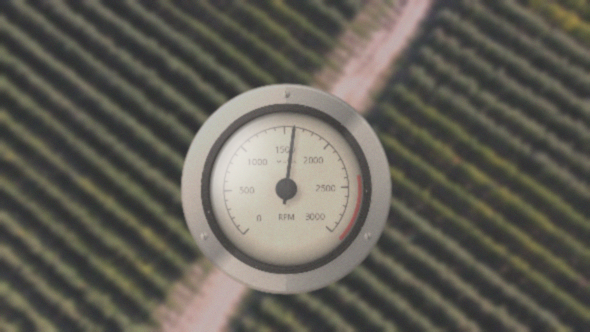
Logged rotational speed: 1600 rpm
